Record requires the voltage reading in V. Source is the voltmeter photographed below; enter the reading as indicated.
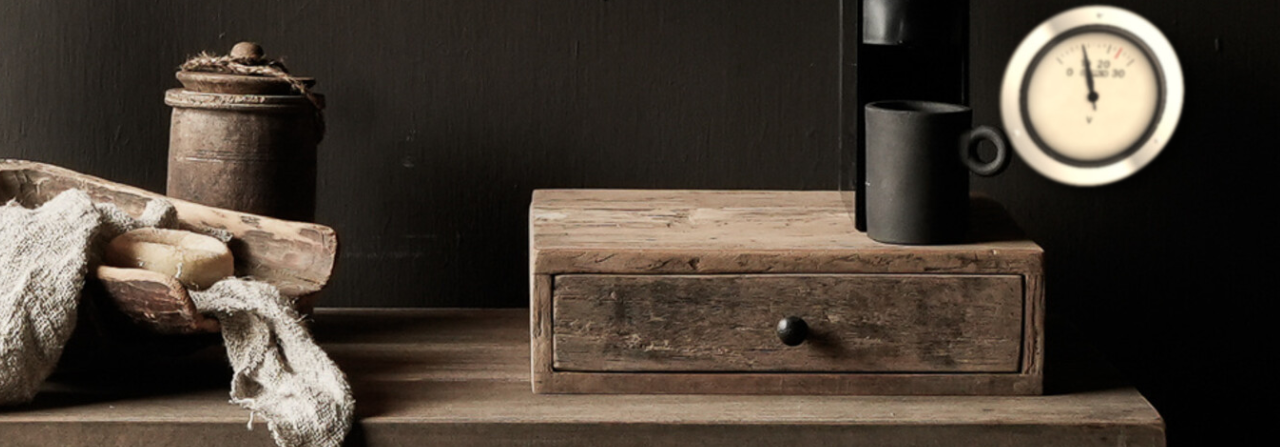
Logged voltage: 10 V
